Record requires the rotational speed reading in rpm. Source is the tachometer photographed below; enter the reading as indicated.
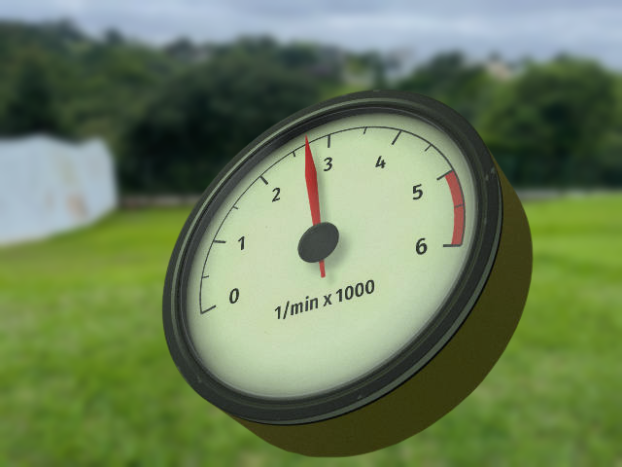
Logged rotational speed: 2750 rpm
